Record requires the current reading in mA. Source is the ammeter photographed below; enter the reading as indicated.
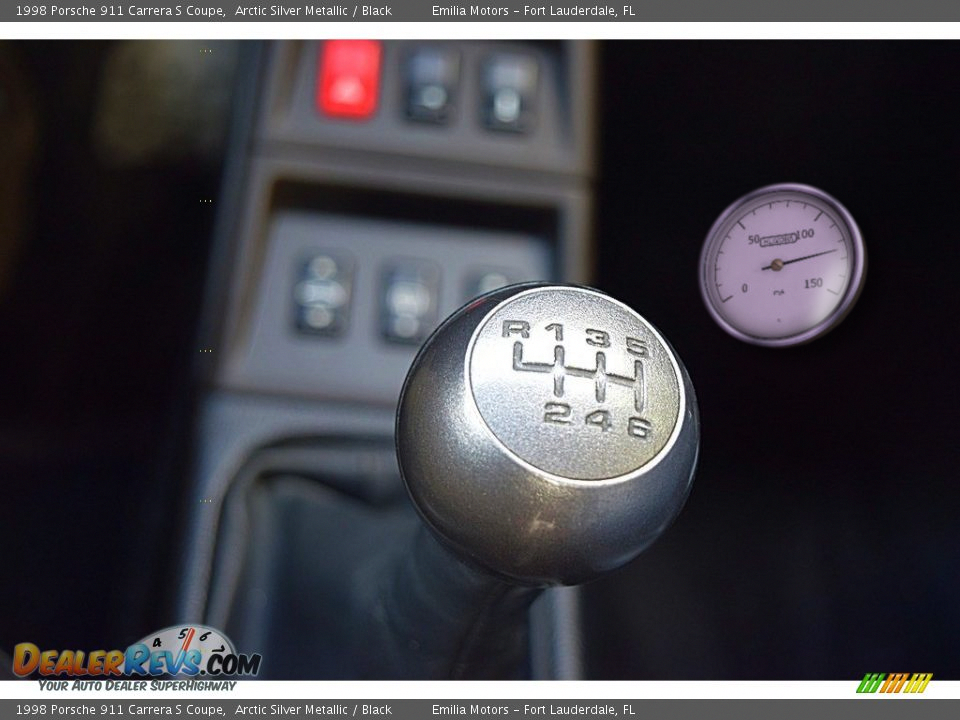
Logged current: 125 mA
